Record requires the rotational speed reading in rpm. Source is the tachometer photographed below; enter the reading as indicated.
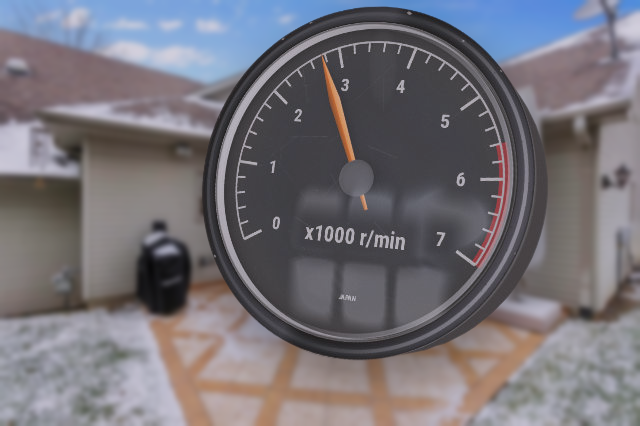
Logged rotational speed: 2800 rpm
